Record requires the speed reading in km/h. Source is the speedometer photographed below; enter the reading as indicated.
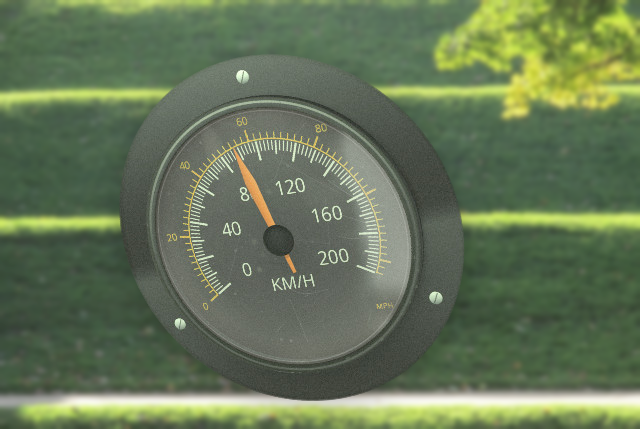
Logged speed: 90 km/h
